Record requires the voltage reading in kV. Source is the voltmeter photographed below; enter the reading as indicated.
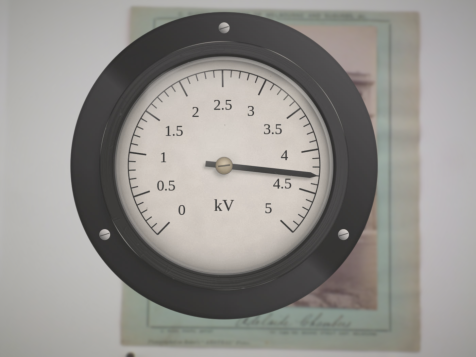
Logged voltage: 4.3 kV
